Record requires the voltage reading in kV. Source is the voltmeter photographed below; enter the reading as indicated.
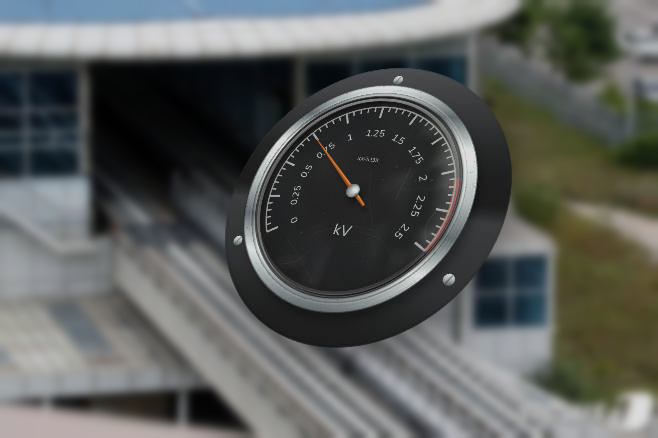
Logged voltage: 0.75 kV
